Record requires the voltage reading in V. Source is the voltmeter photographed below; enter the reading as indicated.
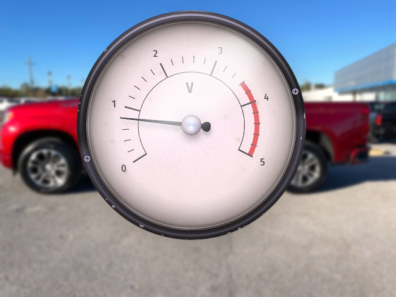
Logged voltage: 0.8 V
